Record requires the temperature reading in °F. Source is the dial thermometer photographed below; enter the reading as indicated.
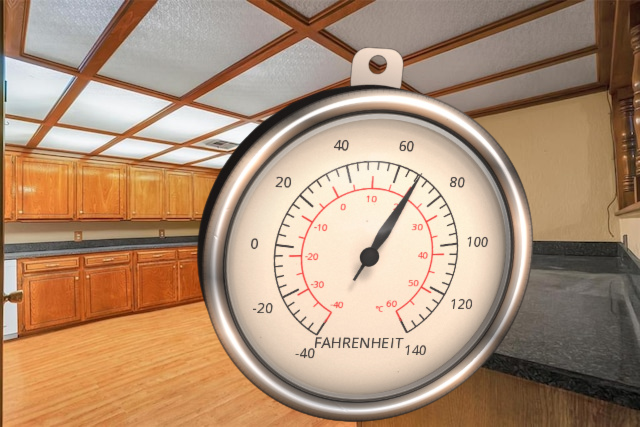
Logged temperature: 68 °F
